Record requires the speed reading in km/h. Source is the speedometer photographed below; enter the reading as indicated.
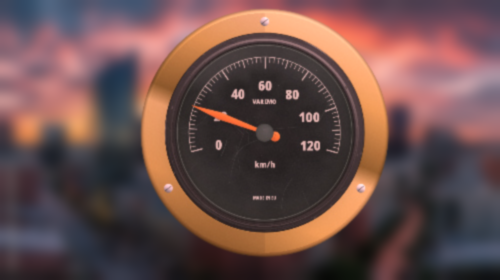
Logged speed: 20 km/h
